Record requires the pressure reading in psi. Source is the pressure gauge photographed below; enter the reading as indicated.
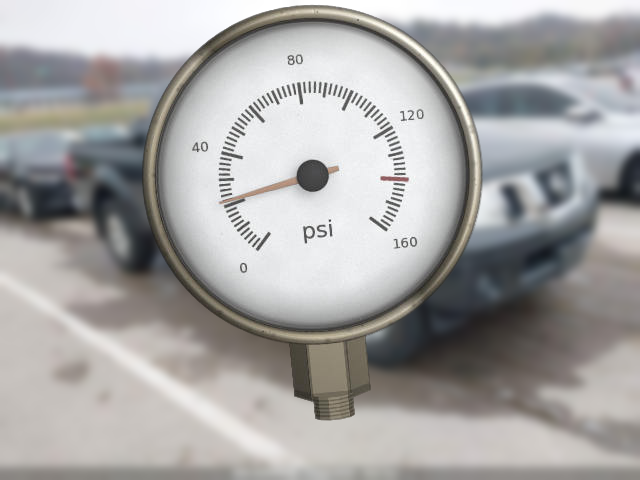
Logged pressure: 22 psi
